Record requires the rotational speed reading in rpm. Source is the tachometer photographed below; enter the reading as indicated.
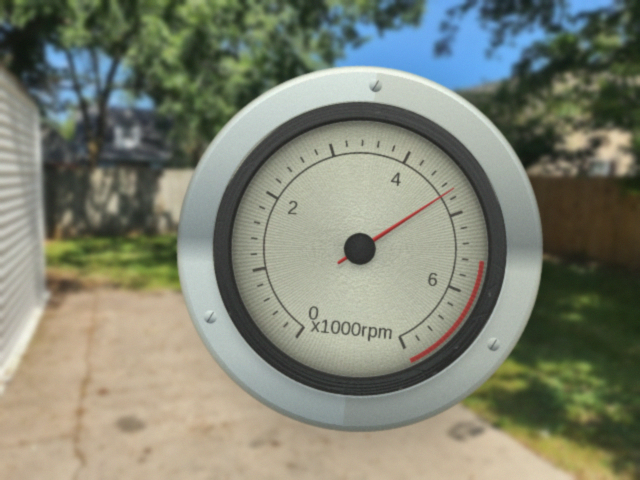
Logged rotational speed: 4700 rpm
